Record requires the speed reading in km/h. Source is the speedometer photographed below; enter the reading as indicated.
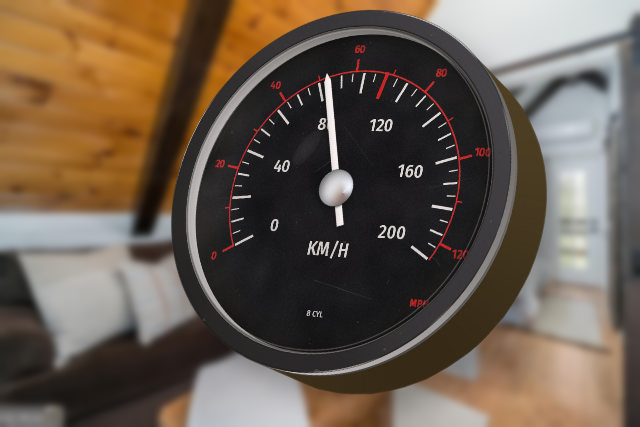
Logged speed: 85 km/h
